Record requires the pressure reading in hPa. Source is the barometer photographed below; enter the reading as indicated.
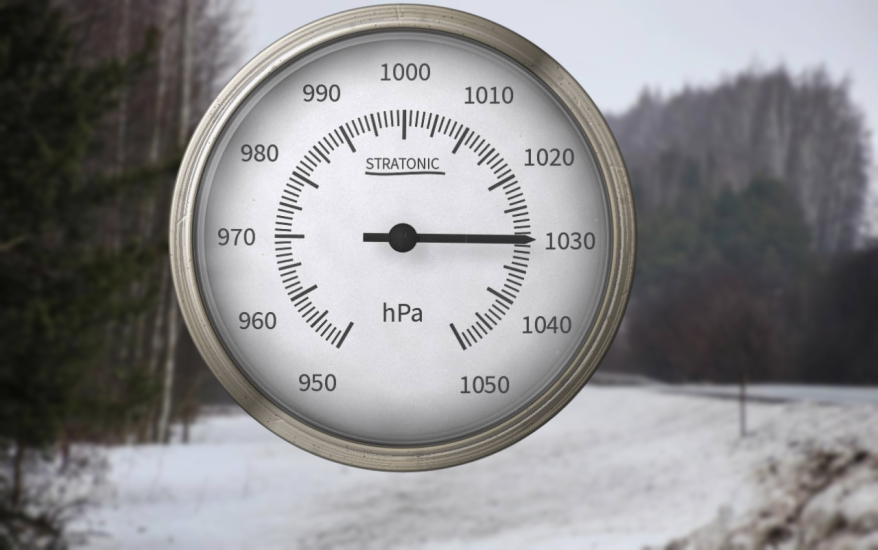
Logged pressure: 1030 hPa
